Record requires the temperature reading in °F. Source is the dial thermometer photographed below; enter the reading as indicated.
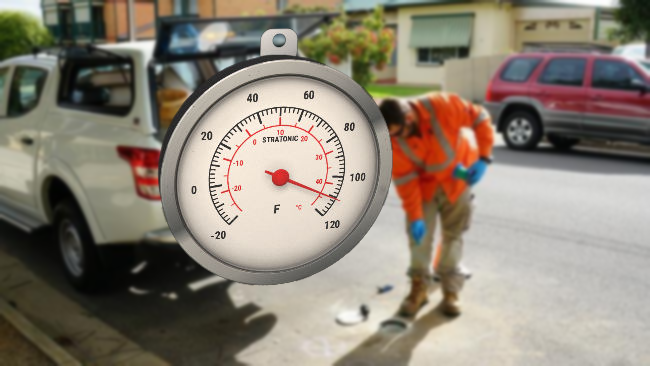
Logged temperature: 110 °F
